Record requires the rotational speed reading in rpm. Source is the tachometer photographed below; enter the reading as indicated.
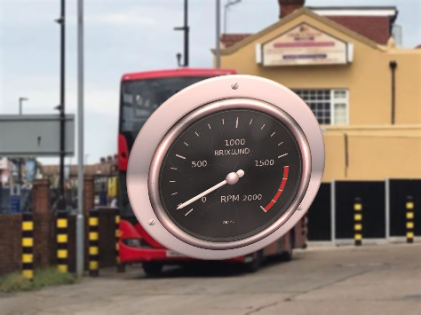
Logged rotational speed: 100 rpm
